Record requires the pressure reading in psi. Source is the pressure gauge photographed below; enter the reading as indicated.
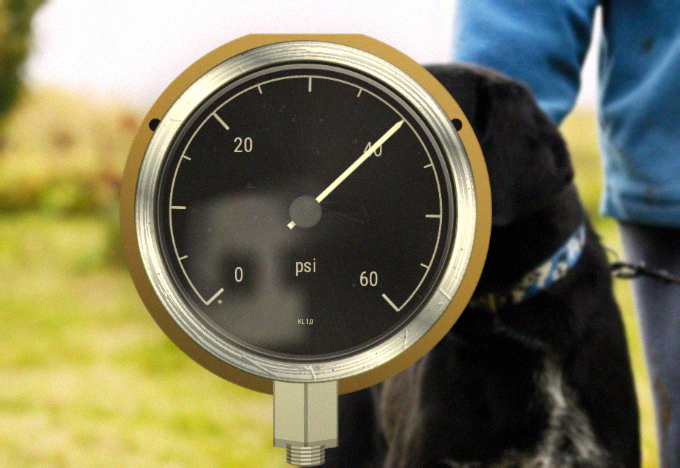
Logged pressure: 40 psi
